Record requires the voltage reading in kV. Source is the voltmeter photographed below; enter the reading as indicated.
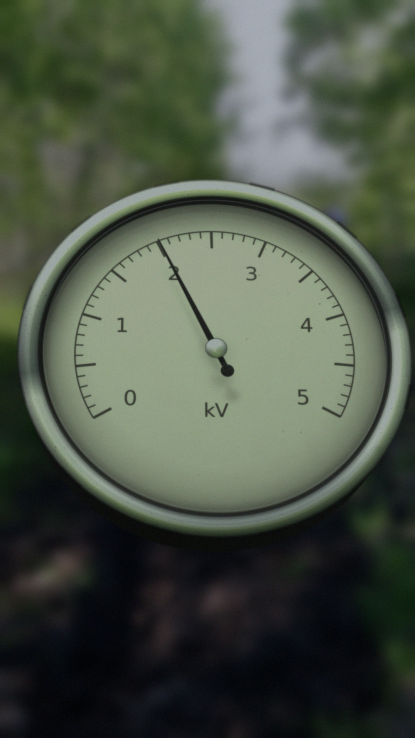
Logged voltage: 2 kV
